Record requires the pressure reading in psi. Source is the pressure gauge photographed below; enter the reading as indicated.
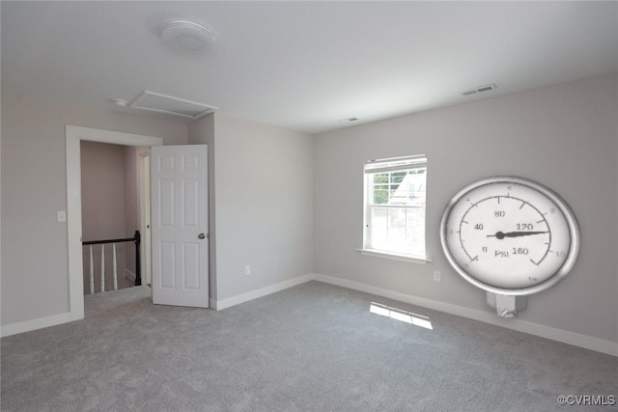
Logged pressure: 130 psi
